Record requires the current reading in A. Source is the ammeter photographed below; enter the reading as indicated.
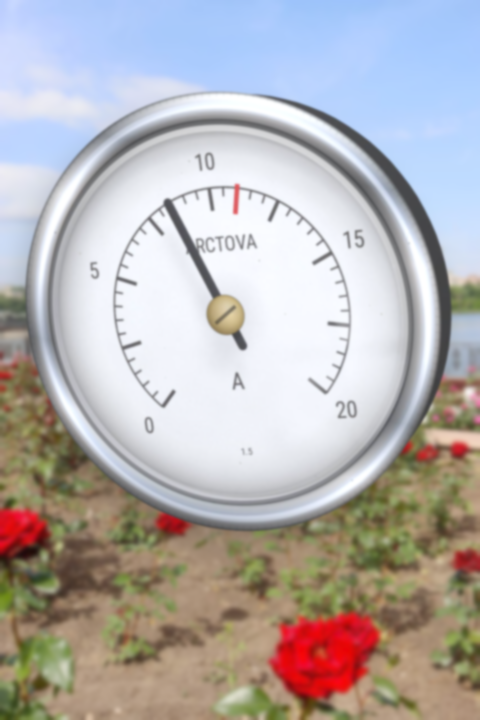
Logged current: 8.5 A
